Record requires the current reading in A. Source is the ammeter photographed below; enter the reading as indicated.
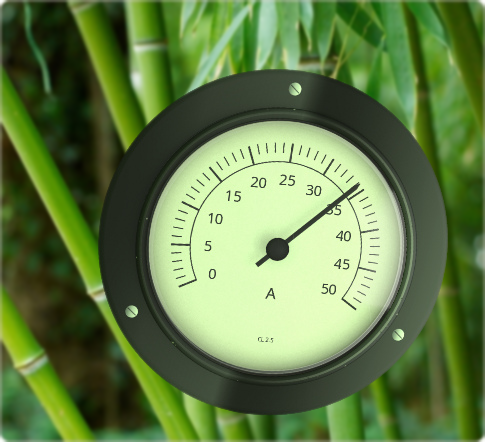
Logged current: 34 A
